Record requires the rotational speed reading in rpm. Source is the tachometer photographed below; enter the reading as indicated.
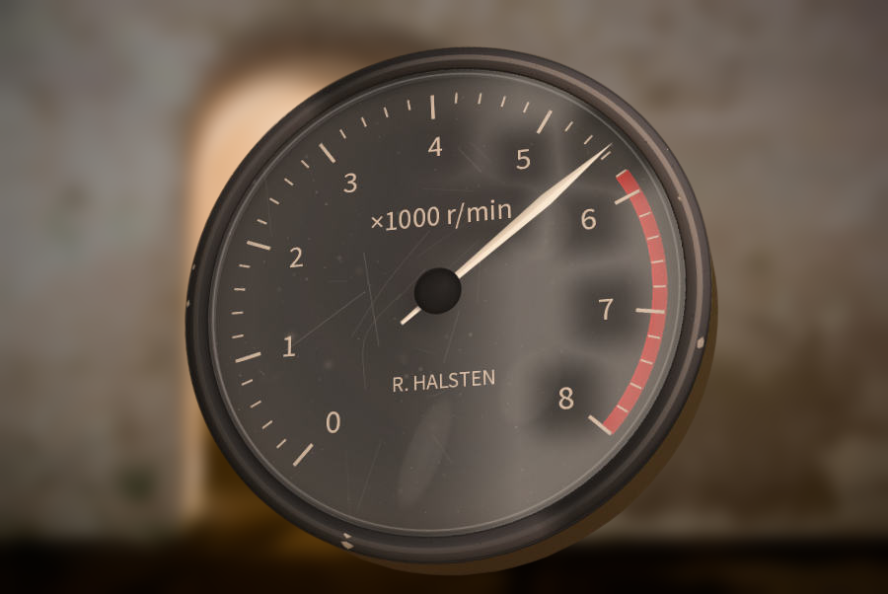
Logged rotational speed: 5600 rpm
